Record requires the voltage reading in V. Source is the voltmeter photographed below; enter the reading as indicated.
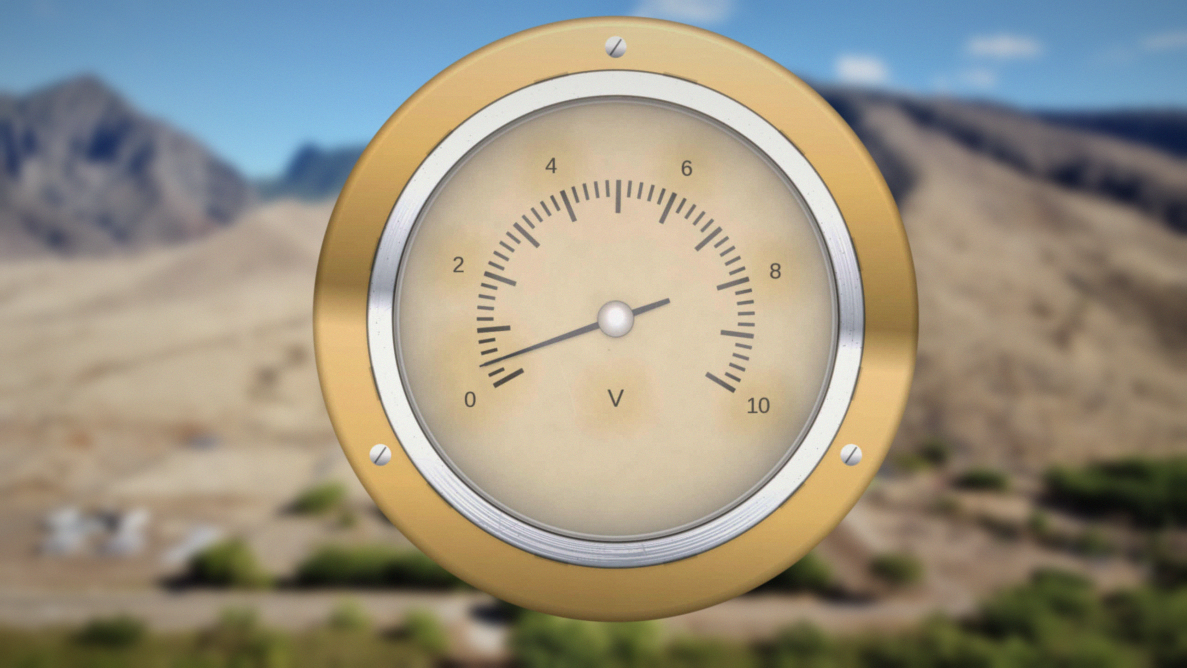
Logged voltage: 0.4 V
